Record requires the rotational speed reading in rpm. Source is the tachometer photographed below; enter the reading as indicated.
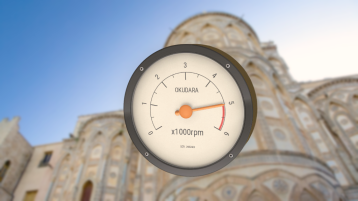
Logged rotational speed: 5000 rpm
